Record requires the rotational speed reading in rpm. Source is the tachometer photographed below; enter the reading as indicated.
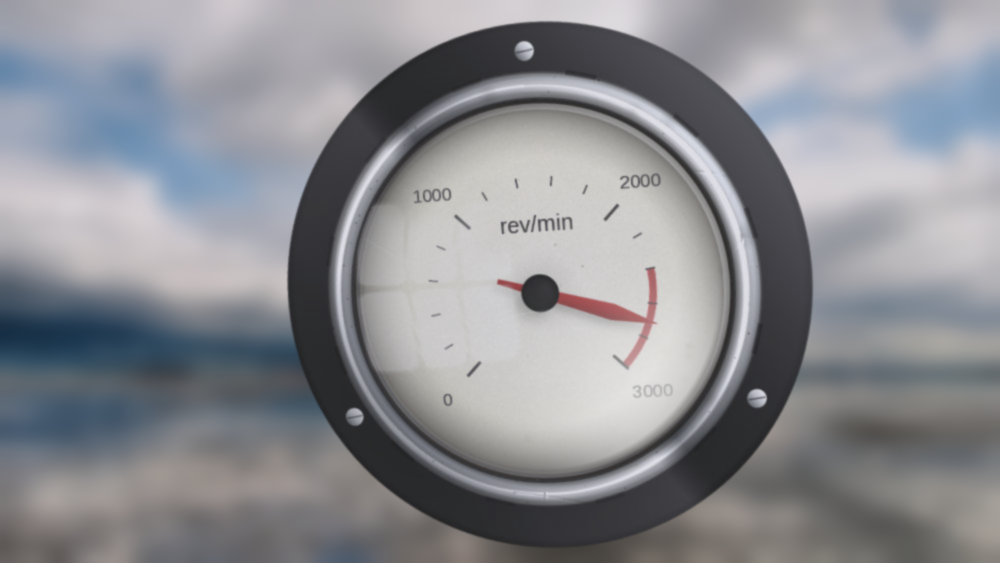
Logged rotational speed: 2700 rpm
